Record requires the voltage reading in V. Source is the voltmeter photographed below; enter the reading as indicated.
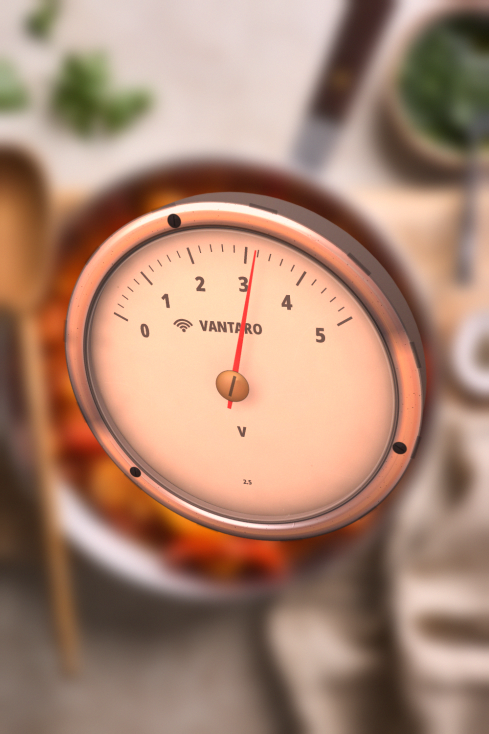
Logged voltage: 3.2 V
